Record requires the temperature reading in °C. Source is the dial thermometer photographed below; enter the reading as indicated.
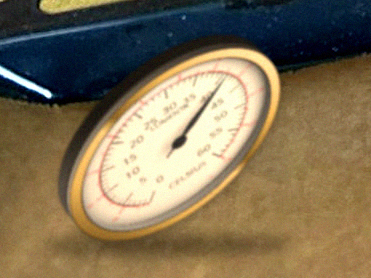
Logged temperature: 40 °C
